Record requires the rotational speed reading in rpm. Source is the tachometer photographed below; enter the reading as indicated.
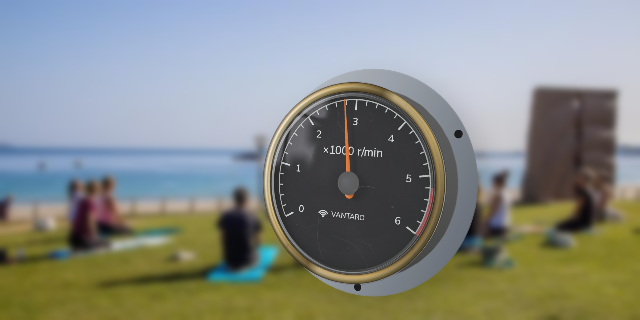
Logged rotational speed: 2800 rpm
